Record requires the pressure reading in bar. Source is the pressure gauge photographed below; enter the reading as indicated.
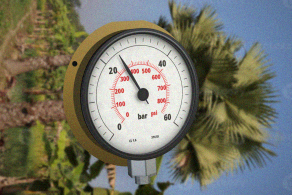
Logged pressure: 24 bar
